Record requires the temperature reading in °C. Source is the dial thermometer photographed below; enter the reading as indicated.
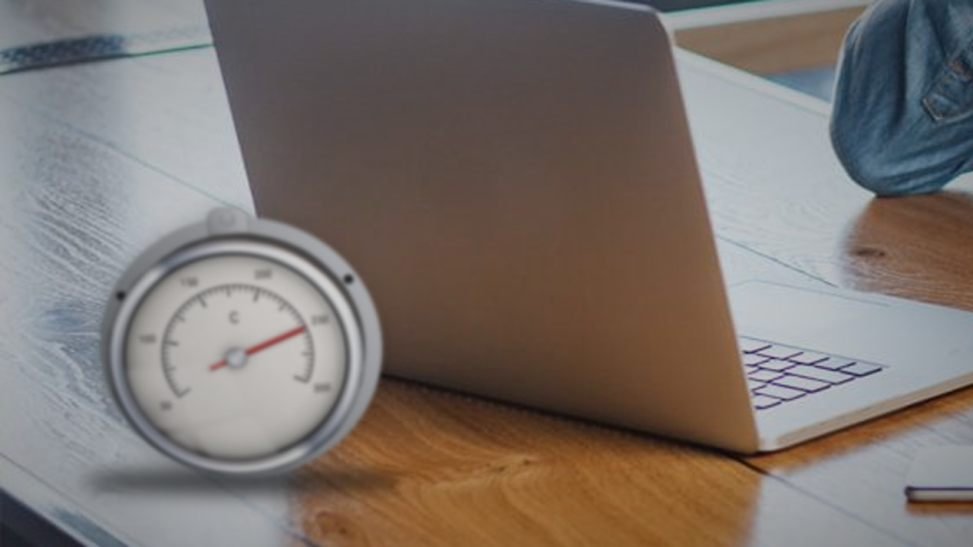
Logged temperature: 250 °C
